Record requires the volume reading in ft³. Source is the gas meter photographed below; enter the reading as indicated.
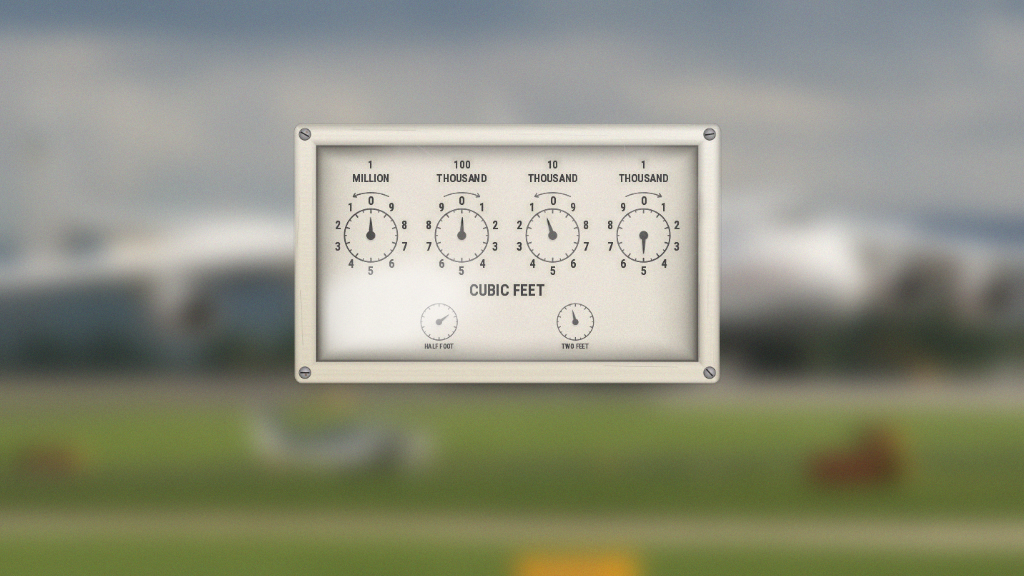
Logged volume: 500 ft³
